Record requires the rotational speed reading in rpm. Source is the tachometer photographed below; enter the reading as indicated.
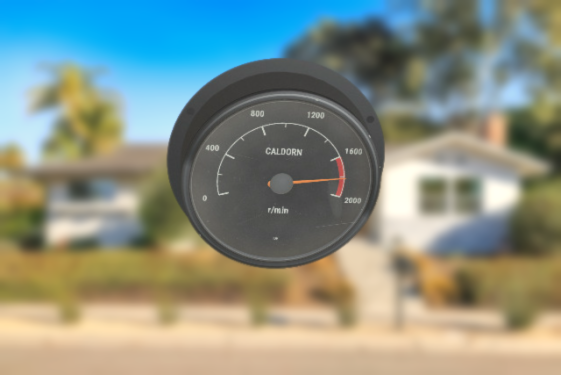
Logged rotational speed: 1800 rpm
